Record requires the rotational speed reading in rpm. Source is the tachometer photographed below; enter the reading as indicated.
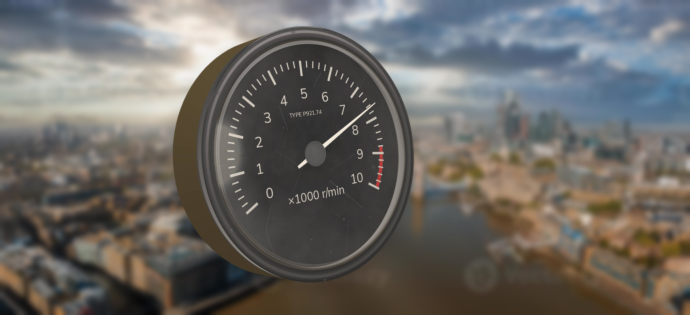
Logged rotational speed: 7600 rpm
